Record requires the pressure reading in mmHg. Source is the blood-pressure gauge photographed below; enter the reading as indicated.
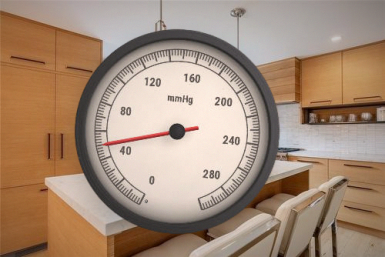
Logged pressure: 50 mmHg
